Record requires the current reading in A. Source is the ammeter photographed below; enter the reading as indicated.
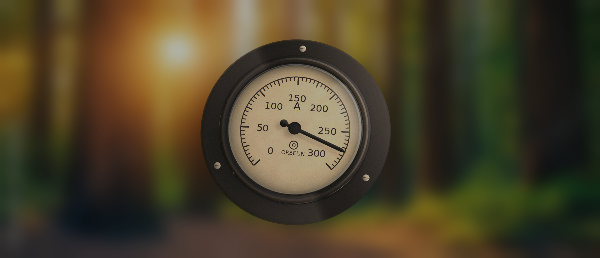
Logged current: 275 A
